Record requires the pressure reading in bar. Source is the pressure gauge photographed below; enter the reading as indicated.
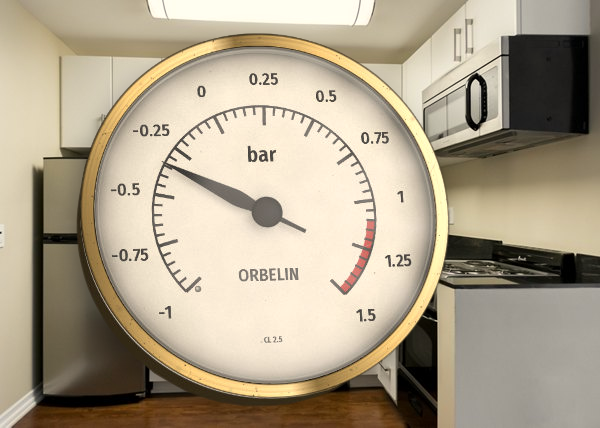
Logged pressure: -0.35 bar
